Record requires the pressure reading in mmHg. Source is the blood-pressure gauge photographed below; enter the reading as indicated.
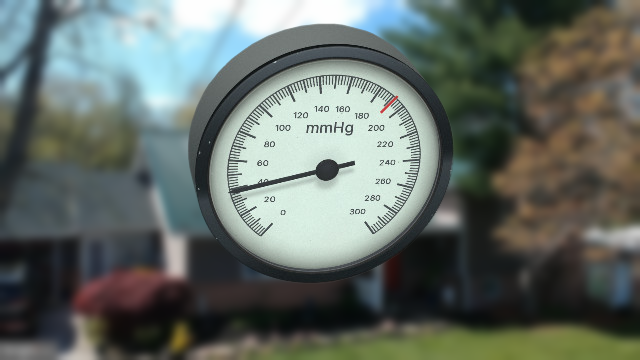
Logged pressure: 40 mmHg
